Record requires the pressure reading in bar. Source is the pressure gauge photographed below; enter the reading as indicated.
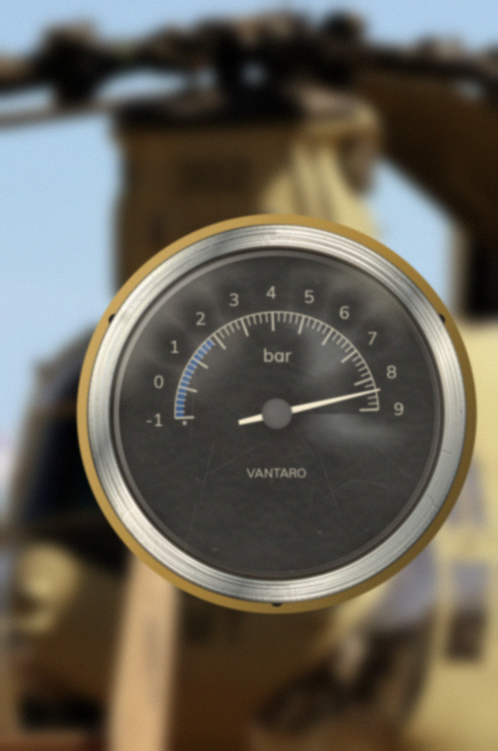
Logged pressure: 8.4 bar
